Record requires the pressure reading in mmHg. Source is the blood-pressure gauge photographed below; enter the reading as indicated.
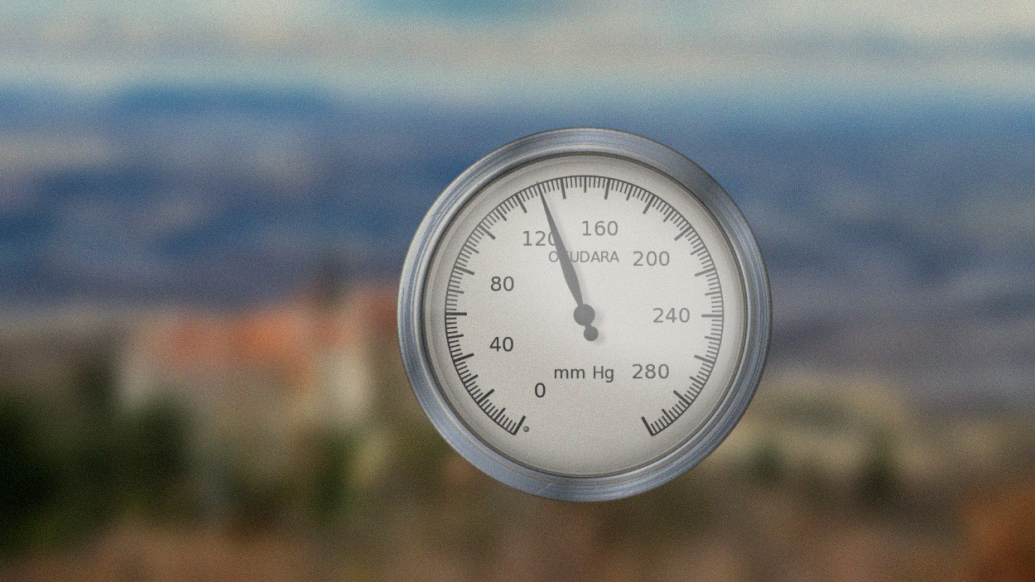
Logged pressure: 130 mmHg
